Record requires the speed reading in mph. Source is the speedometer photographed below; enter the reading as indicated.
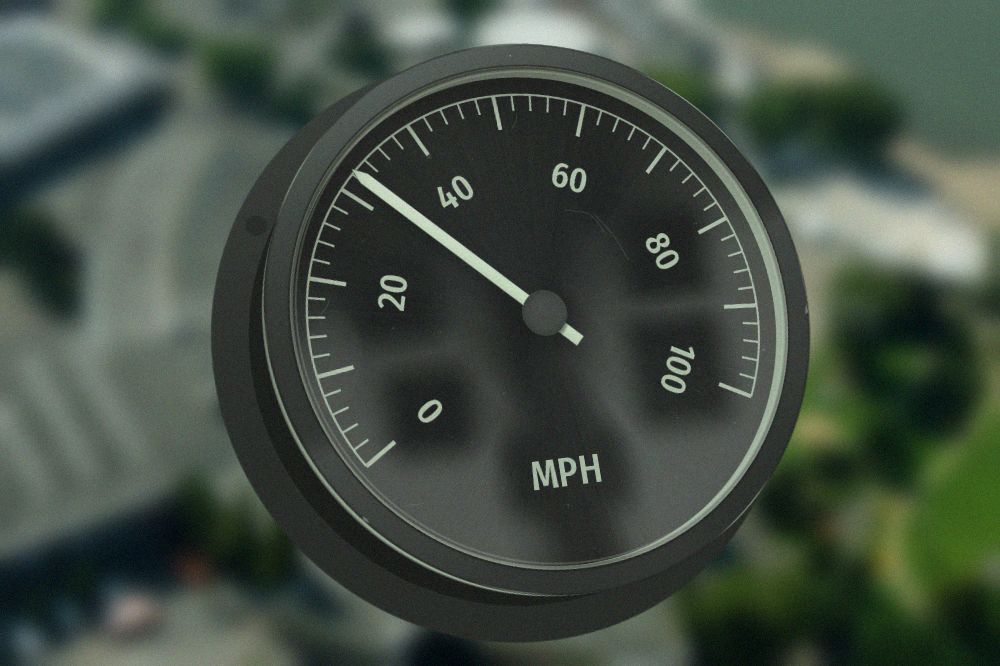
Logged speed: 32 mph
